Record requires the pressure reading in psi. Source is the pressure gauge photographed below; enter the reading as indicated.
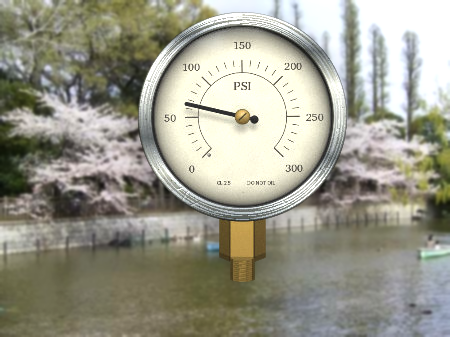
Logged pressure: 65 psi
